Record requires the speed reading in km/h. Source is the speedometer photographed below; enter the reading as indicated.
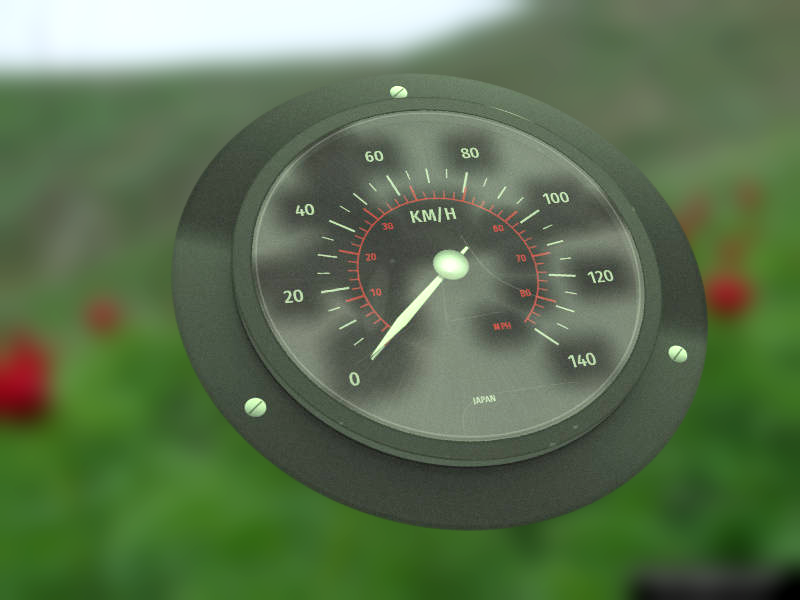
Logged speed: 0 km/h
